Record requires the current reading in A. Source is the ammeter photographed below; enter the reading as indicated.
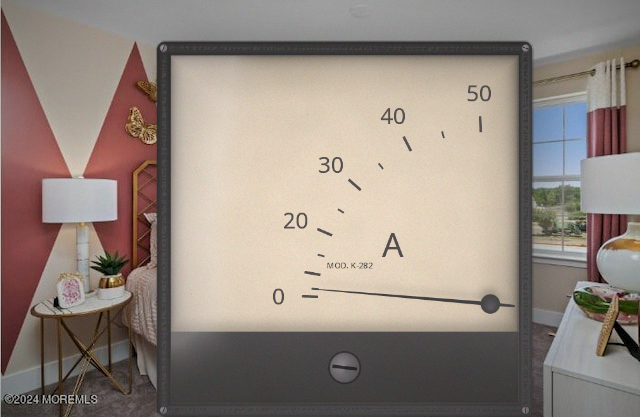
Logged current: 5 A
